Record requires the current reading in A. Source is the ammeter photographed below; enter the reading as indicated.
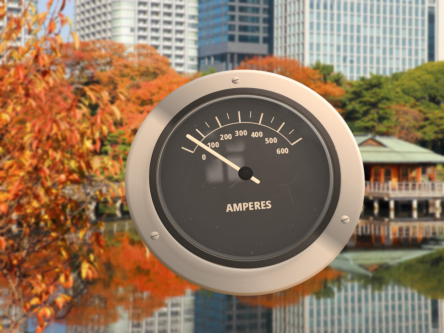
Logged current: 50 A
